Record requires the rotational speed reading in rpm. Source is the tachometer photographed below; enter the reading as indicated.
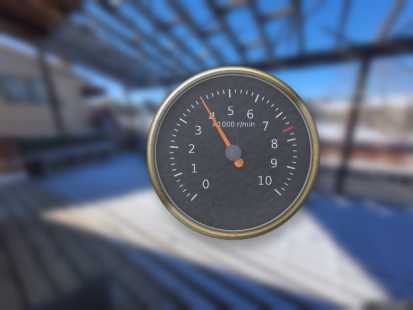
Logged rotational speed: 4000 rpm
